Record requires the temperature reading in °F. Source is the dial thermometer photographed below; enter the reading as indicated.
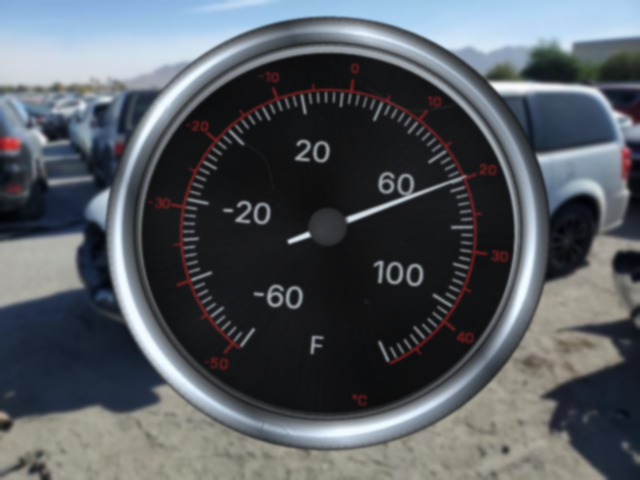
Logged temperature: 68 °F
